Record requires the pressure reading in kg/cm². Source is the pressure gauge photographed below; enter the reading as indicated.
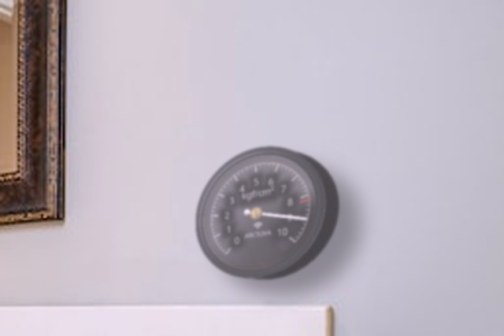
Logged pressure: 9 kg/cm²
